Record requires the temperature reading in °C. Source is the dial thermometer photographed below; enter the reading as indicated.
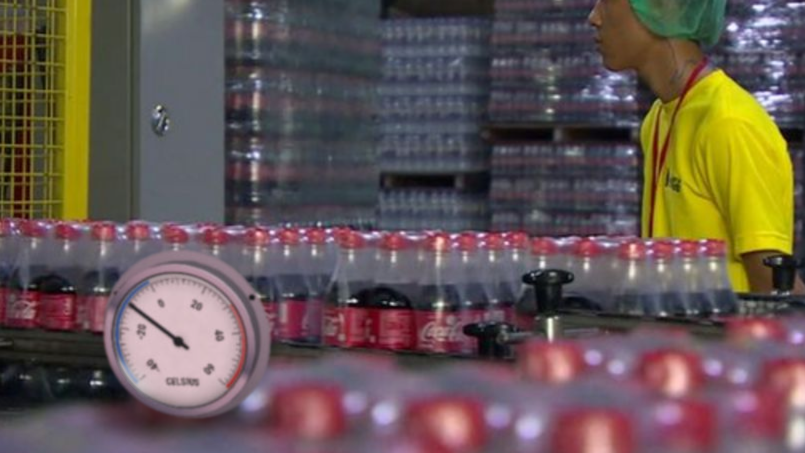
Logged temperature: -10 °C
